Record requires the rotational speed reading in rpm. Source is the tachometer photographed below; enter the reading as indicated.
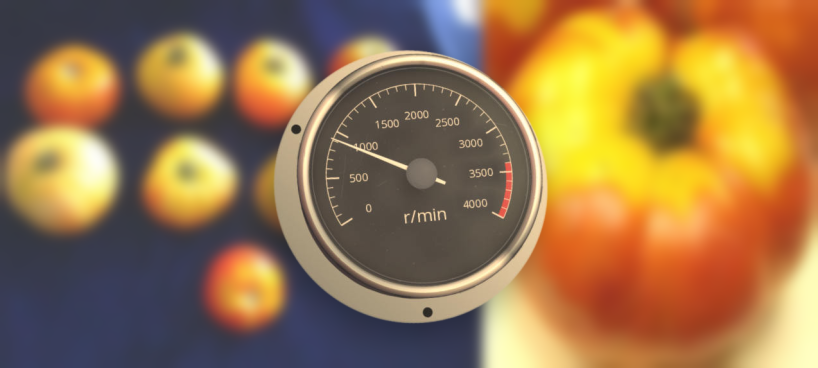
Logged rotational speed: 900 rpm
